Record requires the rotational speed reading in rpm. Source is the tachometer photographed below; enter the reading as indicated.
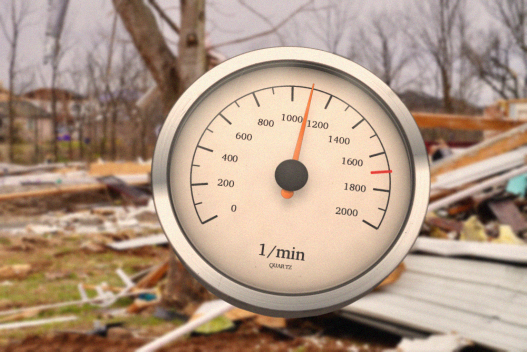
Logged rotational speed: 1100 rpm
